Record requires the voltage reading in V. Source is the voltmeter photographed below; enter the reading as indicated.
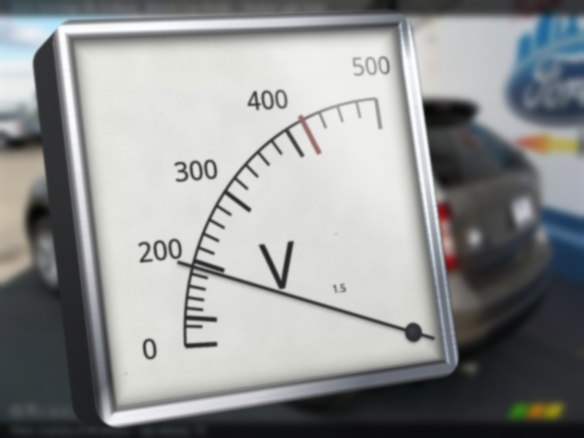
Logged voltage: 190 V
